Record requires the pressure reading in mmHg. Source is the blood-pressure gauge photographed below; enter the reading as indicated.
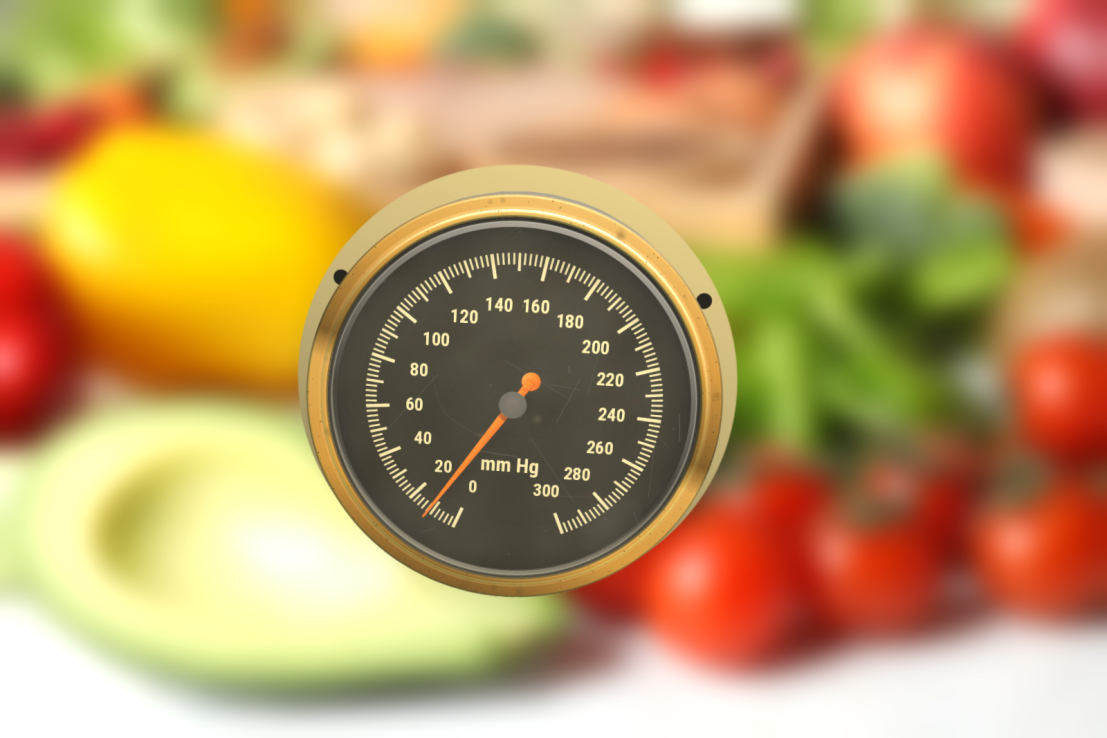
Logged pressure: 12 mmHg
